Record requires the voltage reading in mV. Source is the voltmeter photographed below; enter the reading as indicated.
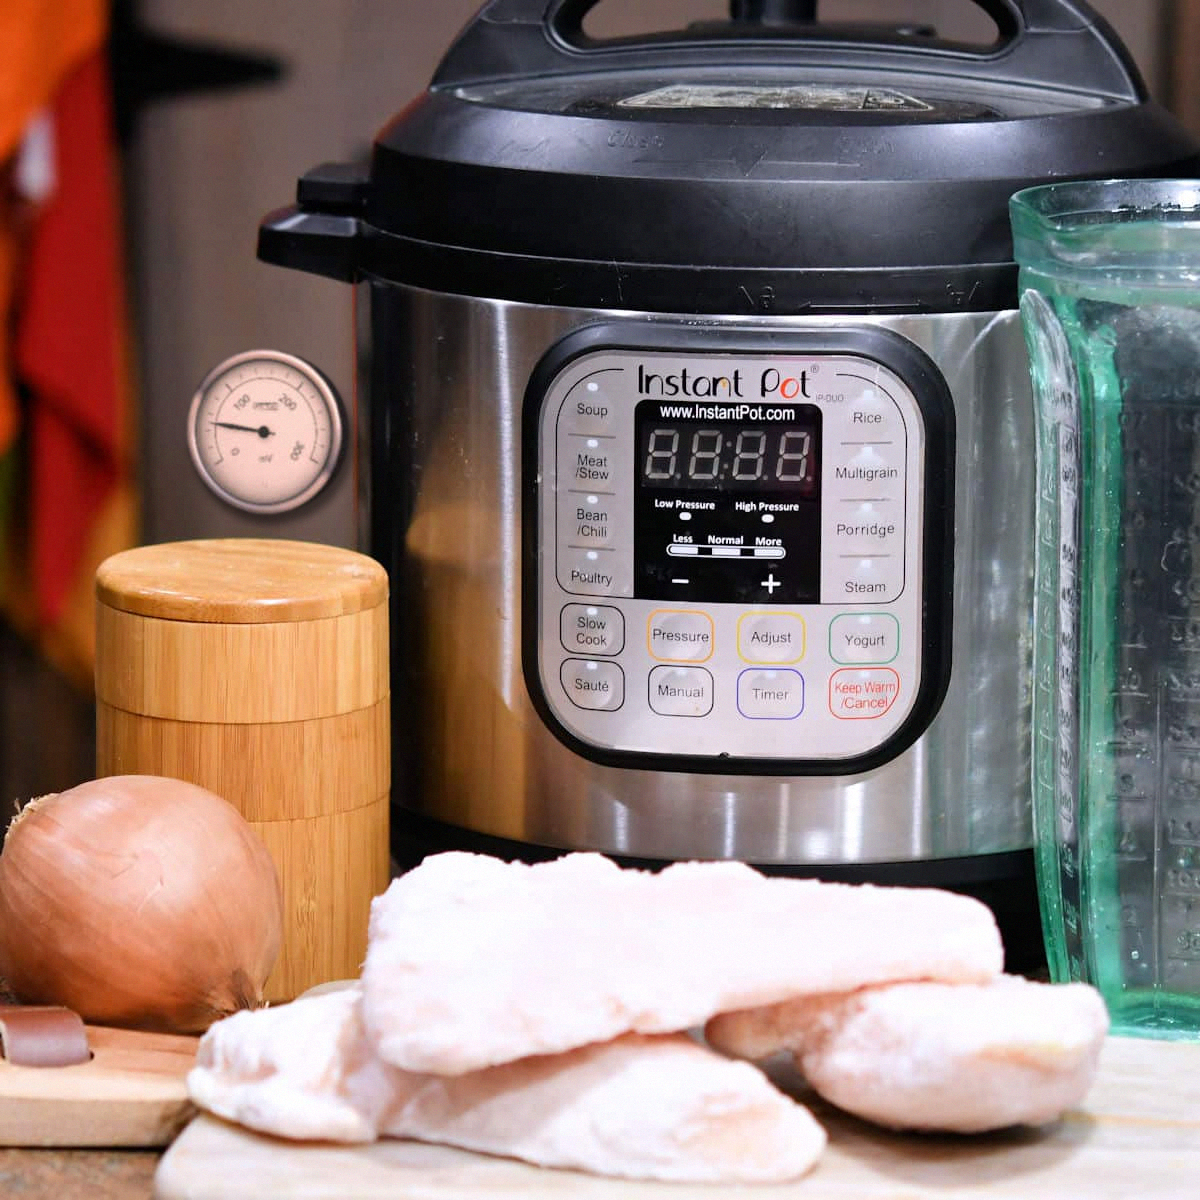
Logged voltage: 50 mV
